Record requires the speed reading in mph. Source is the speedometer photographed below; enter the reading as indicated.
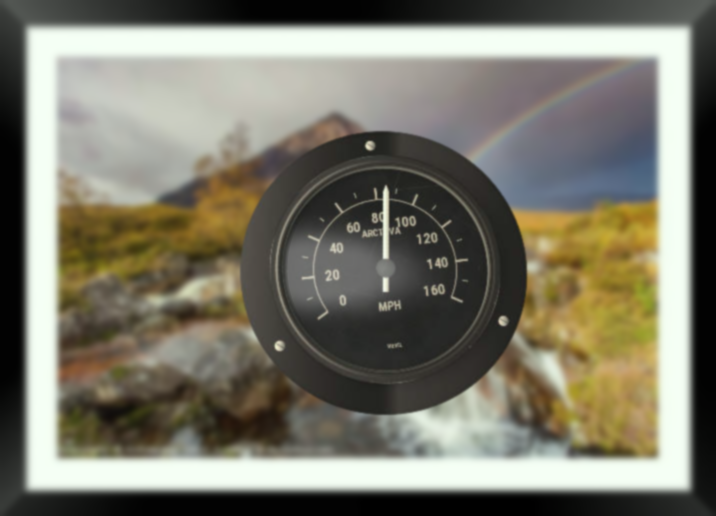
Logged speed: 85 mph
